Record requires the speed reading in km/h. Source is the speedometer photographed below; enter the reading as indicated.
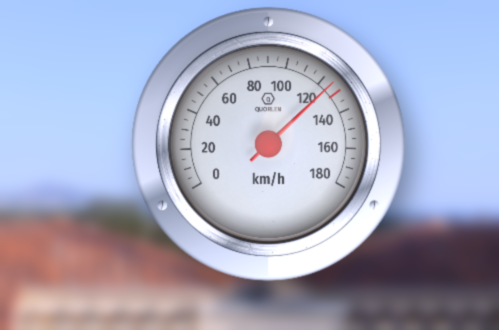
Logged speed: 125 km/h
